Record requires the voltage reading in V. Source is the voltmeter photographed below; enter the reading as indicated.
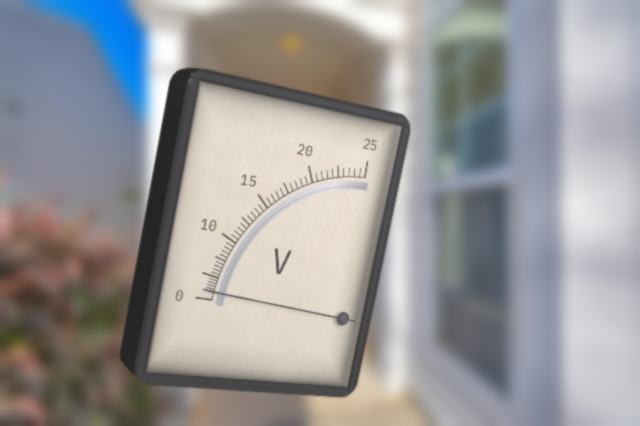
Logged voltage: 2.5 V
